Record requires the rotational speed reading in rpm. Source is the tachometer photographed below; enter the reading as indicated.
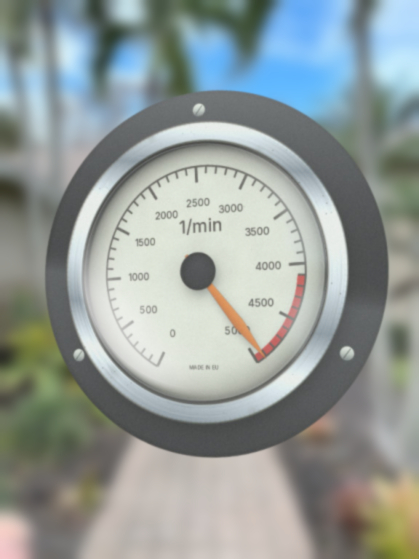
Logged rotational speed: 4900 rpm
